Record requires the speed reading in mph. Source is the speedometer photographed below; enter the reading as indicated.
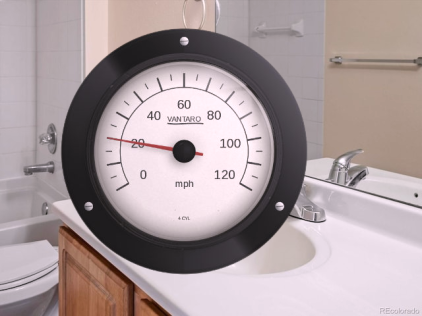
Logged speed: 20 mph
